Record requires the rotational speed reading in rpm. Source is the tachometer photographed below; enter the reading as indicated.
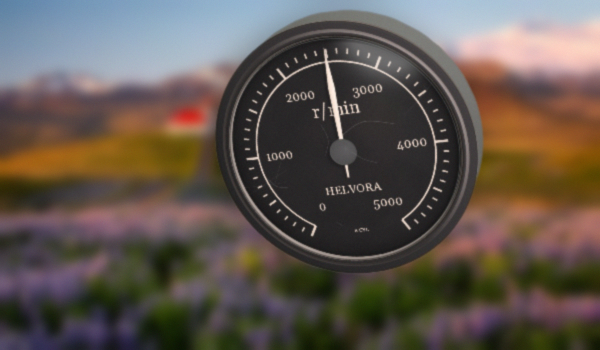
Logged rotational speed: 2500 rpm
